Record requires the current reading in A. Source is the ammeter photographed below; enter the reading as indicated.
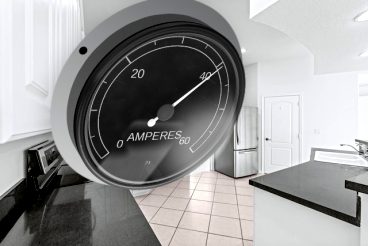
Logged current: 40 A
